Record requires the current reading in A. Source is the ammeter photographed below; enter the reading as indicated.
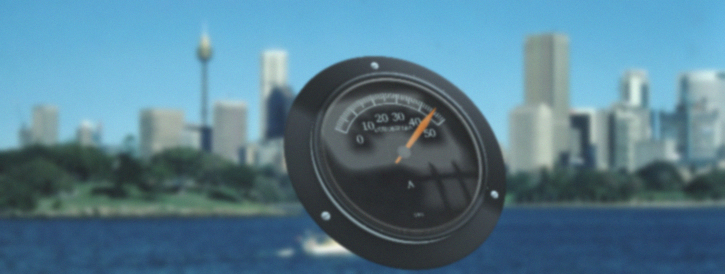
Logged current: 45 A
